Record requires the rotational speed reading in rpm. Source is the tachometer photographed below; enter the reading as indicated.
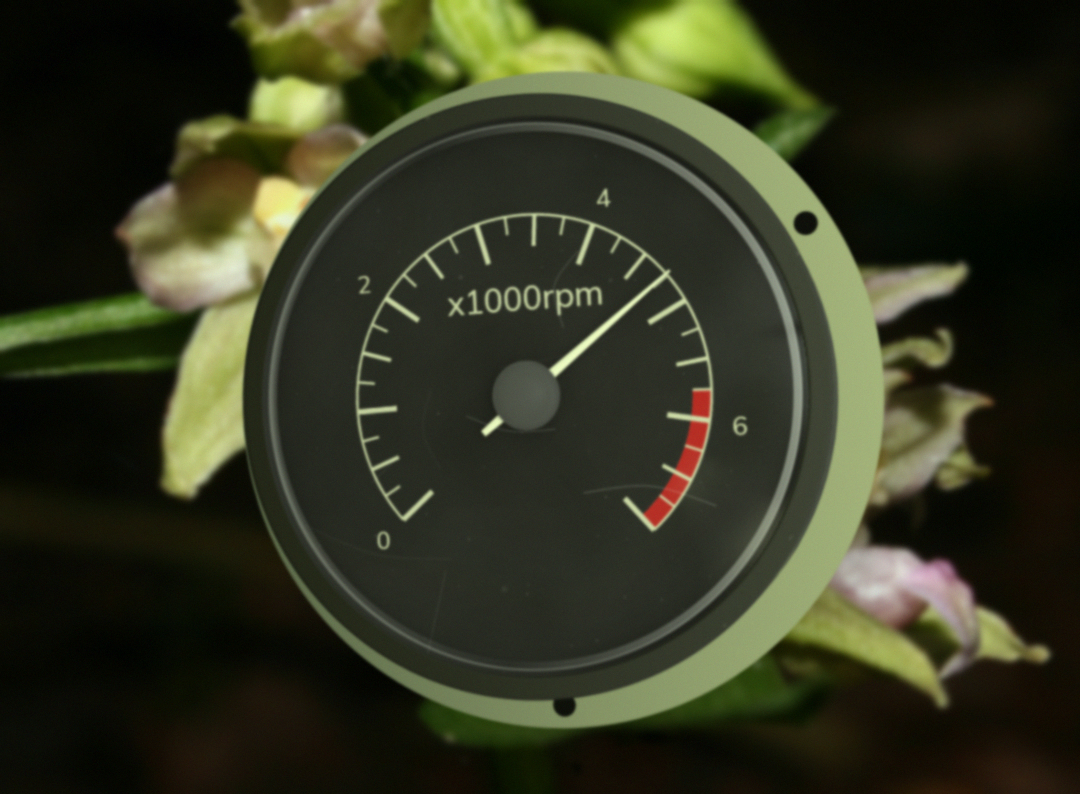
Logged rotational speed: 4750 rpm
